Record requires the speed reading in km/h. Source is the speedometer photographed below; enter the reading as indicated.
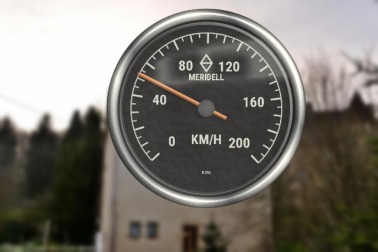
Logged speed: 52.5 km/h
